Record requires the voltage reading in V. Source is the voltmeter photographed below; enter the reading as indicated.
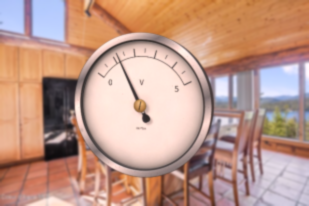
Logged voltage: 1.25 V
